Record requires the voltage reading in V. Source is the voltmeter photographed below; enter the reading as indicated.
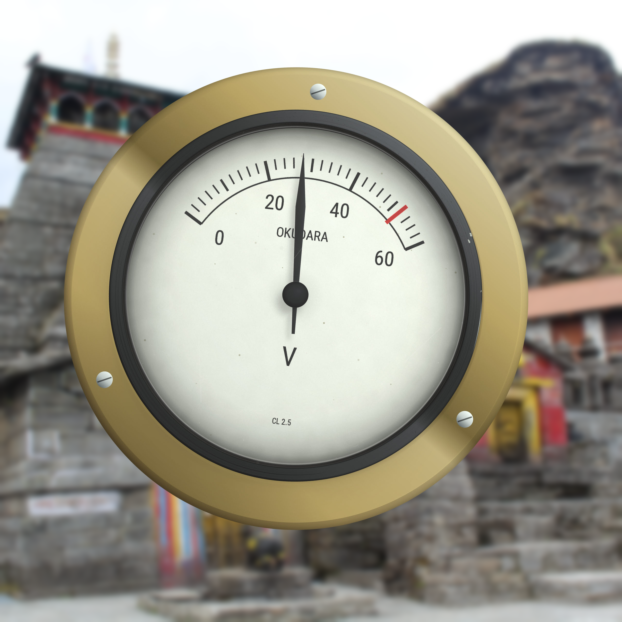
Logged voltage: 28 V
